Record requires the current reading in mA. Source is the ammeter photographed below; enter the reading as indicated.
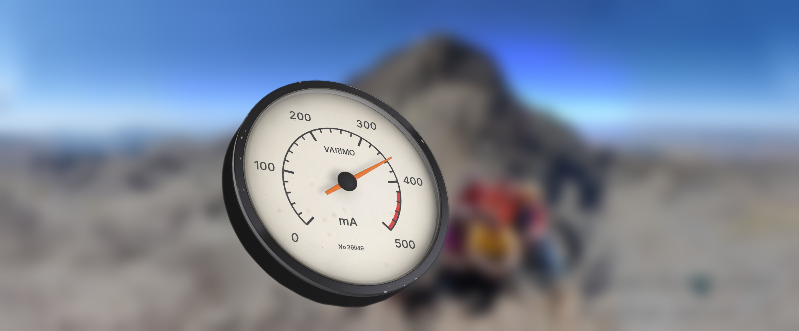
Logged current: 360 mA
